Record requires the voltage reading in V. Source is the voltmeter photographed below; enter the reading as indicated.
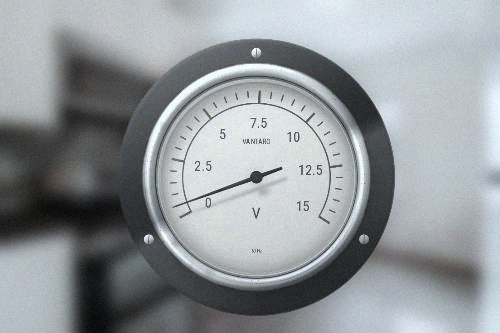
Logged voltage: 0.5 V
